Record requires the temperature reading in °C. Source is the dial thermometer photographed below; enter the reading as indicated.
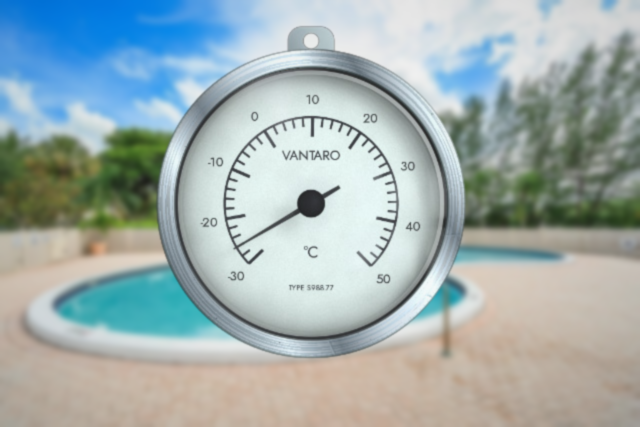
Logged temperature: -26 °C
